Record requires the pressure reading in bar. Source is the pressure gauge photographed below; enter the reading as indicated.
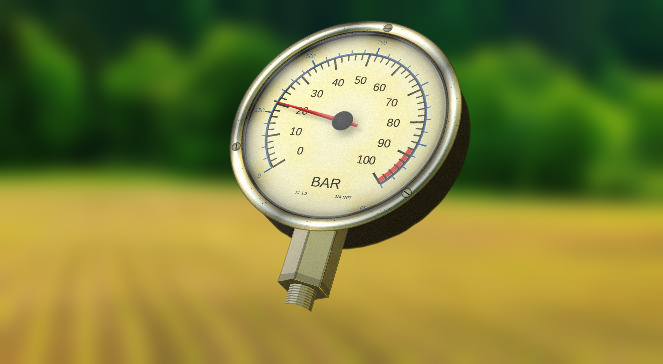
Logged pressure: 20 bar
